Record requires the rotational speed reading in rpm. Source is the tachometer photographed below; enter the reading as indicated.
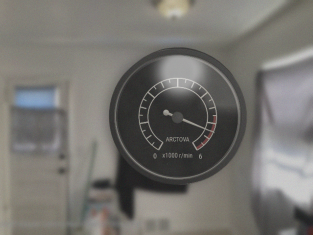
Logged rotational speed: 5250 rpm
